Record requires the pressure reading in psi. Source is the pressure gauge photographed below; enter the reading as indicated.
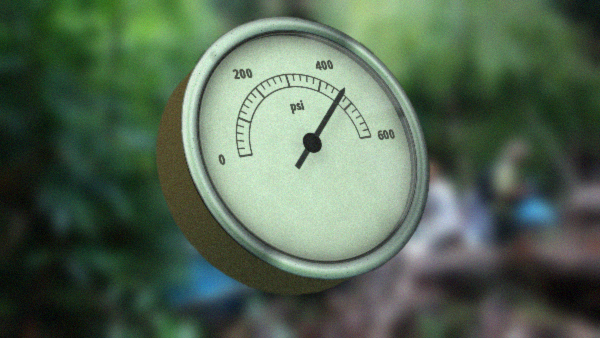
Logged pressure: 460 psi
